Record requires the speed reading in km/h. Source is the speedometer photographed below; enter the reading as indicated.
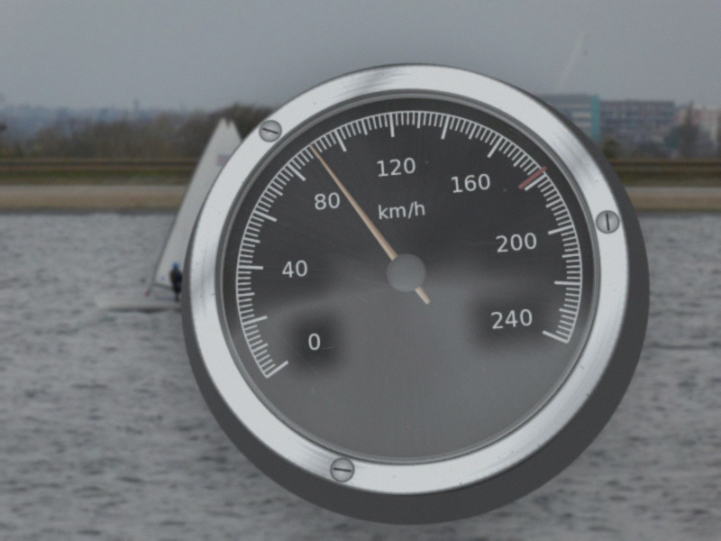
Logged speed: 90 km/h
